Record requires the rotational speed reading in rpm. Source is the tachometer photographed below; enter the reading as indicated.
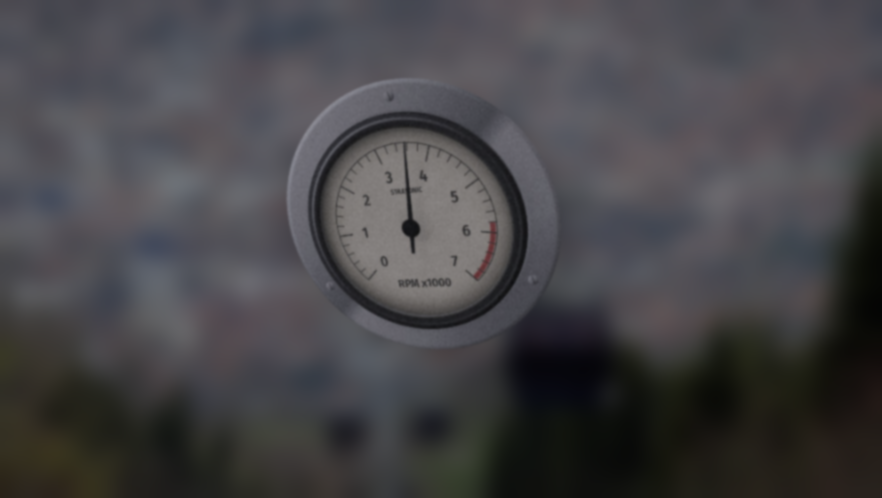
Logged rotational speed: 3600 rpm
